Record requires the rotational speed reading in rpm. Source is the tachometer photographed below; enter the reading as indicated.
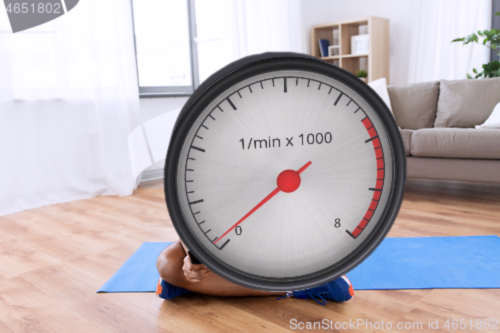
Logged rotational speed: 200 rpm
